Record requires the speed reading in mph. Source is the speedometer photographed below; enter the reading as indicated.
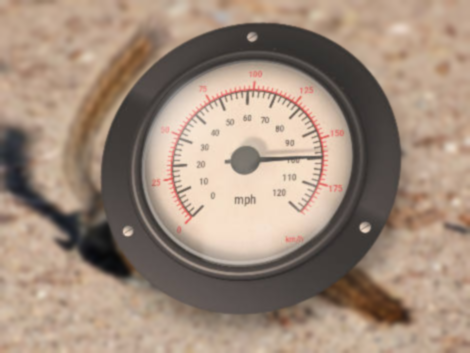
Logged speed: 100 mph
